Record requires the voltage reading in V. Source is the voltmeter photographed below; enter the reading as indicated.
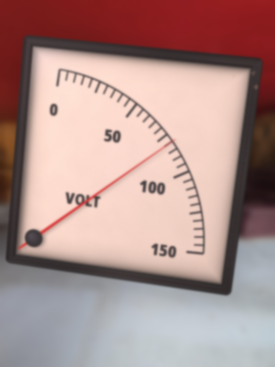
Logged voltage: 80 V
